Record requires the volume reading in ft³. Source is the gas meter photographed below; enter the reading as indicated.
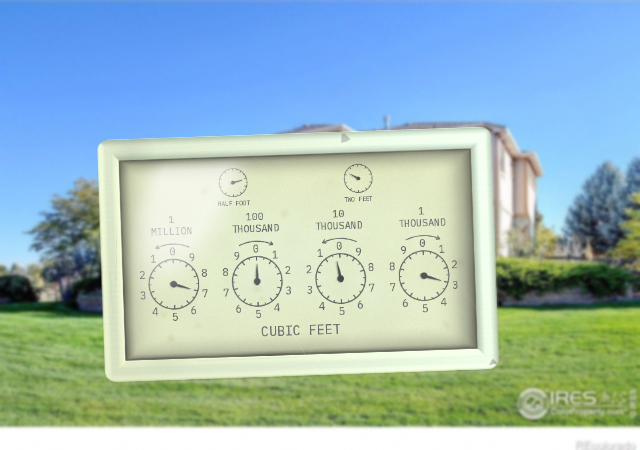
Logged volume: 700300 ft³
